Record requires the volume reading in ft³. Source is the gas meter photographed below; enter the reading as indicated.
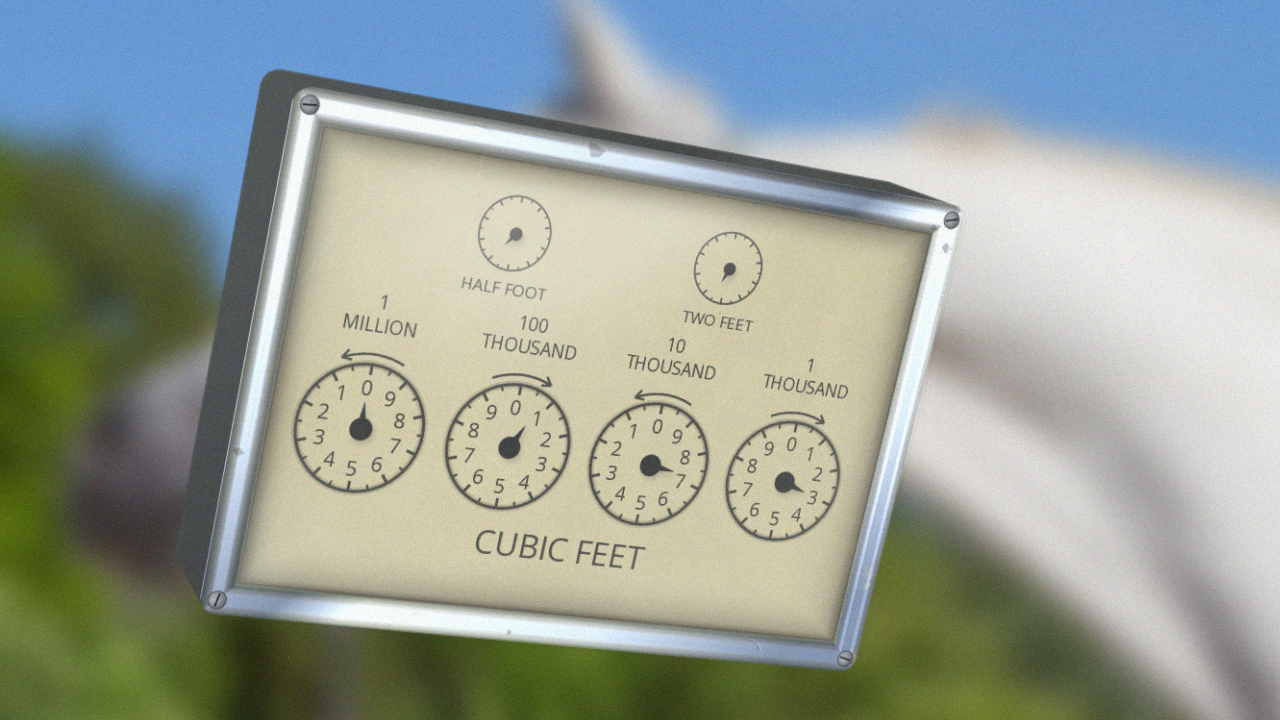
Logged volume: 7300 ft³
